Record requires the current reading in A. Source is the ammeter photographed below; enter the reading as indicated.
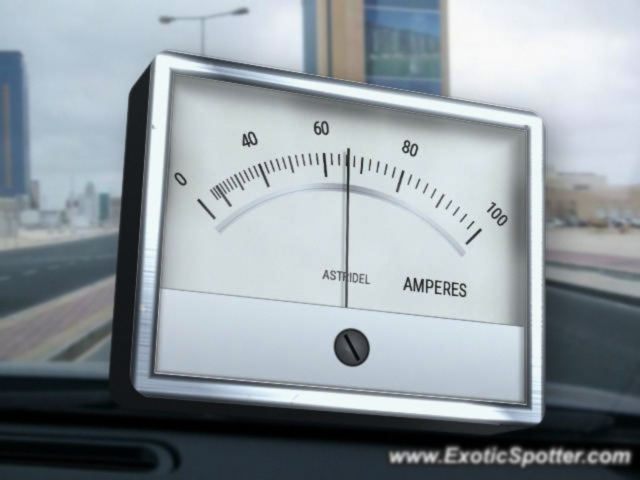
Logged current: 66 A
